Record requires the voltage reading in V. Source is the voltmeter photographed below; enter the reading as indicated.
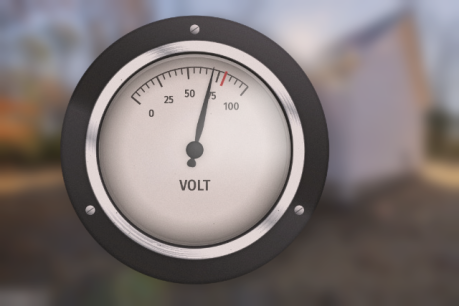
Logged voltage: 70 V
